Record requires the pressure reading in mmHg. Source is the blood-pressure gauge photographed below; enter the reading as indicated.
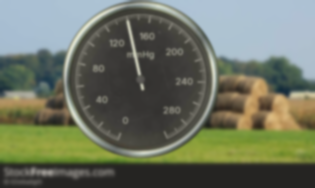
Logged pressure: 140 mmHg
